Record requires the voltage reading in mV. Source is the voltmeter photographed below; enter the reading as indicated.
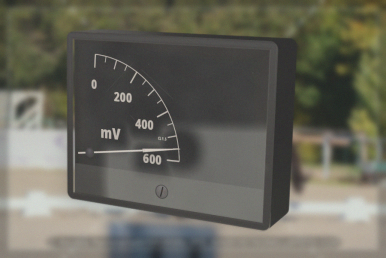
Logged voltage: 550 mV
